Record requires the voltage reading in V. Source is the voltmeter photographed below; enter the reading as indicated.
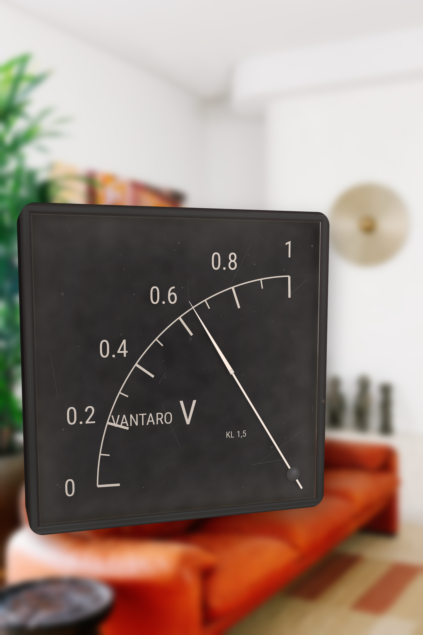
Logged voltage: 0.65 V
